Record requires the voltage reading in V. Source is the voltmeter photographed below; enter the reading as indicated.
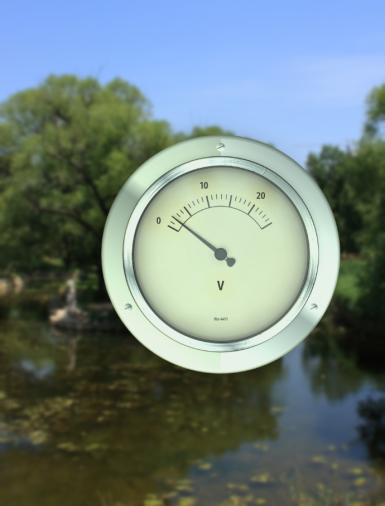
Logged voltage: 2 V
